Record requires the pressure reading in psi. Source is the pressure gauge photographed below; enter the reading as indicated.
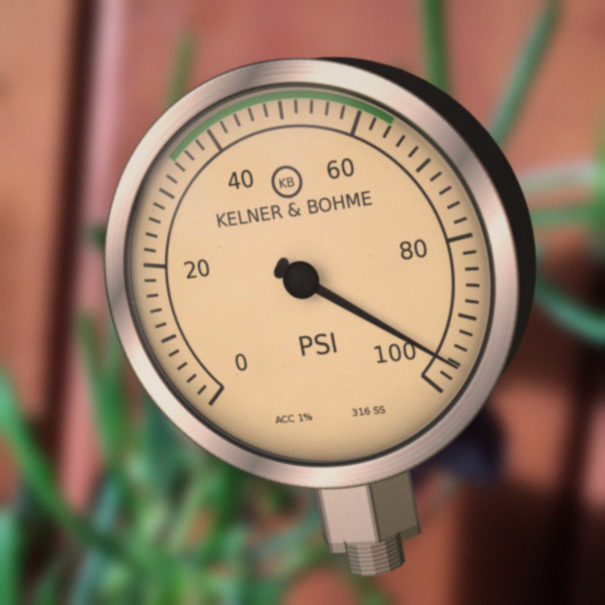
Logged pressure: 96 psi
